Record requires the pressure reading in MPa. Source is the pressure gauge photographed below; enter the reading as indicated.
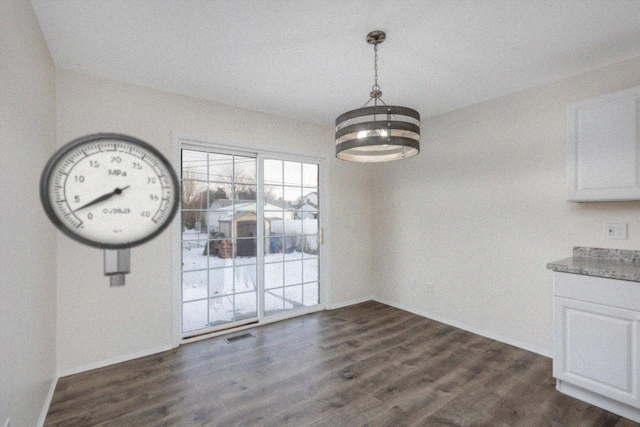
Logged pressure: 2.5 MPa
